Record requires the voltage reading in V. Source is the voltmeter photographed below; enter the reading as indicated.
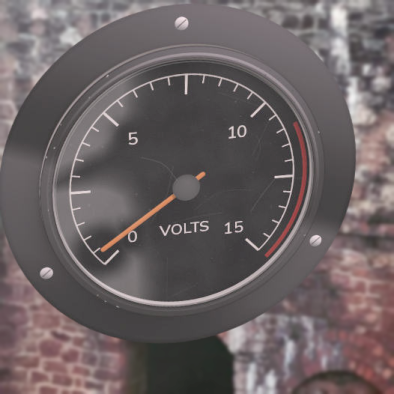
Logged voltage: 0.5 V
